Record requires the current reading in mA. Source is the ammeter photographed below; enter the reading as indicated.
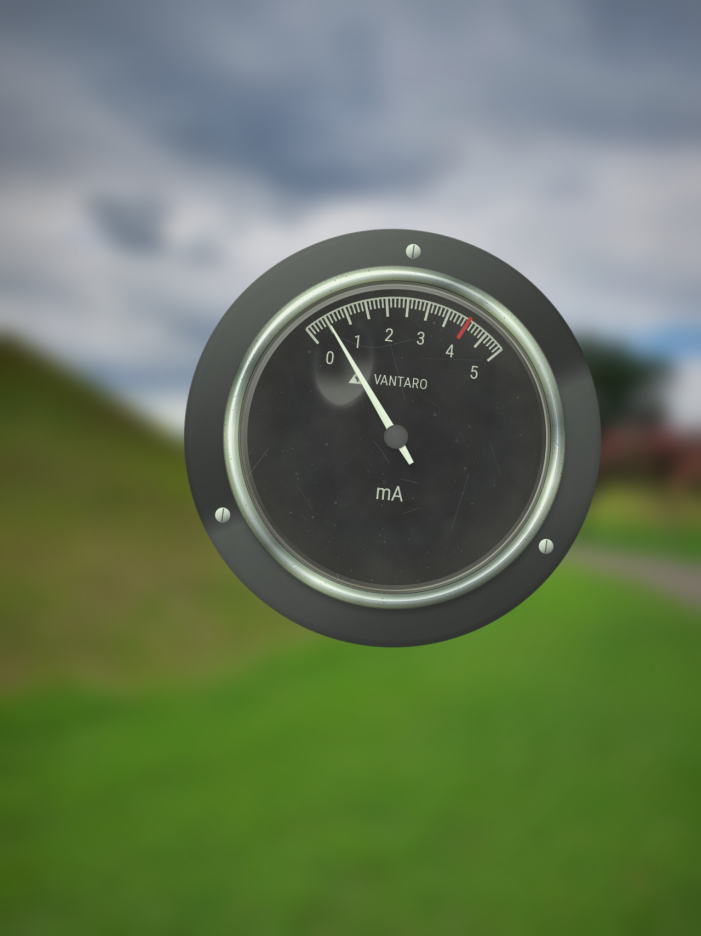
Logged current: 0.5 mA
